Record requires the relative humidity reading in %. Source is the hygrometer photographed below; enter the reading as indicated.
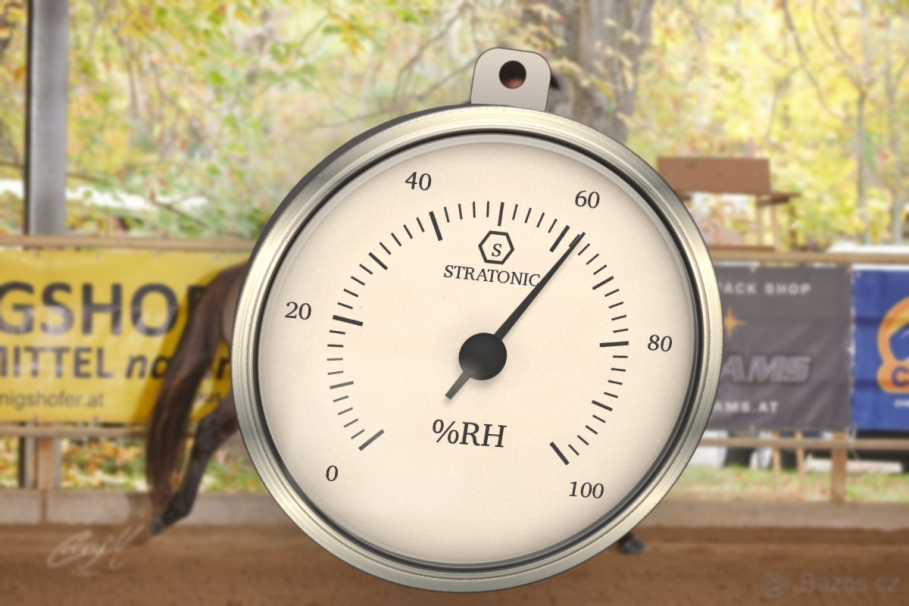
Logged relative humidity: 62 %
